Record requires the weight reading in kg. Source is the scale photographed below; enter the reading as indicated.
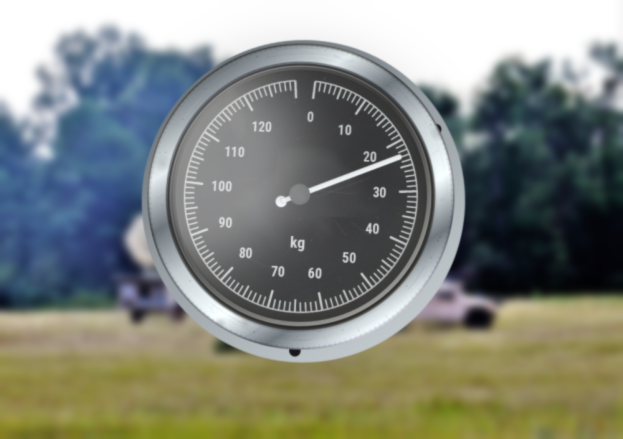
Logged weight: 23 kg
